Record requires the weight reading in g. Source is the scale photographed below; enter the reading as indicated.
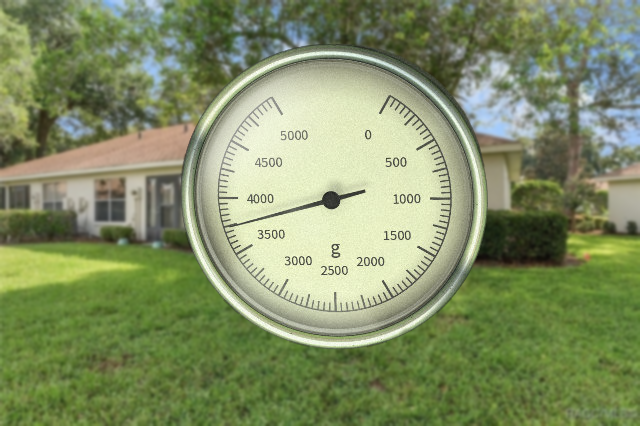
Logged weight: 3750 g
